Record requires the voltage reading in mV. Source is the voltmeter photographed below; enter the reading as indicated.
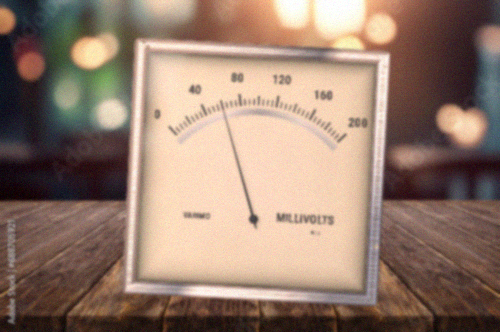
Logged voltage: 60 mV
